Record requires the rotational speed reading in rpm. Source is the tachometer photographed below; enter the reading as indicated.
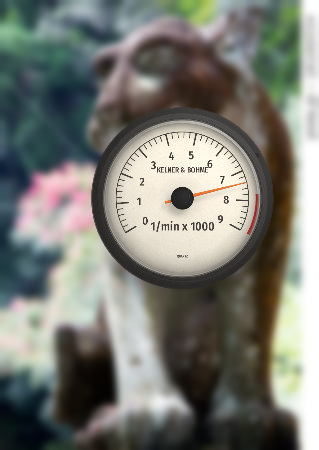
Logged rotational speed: 7400 rpm
